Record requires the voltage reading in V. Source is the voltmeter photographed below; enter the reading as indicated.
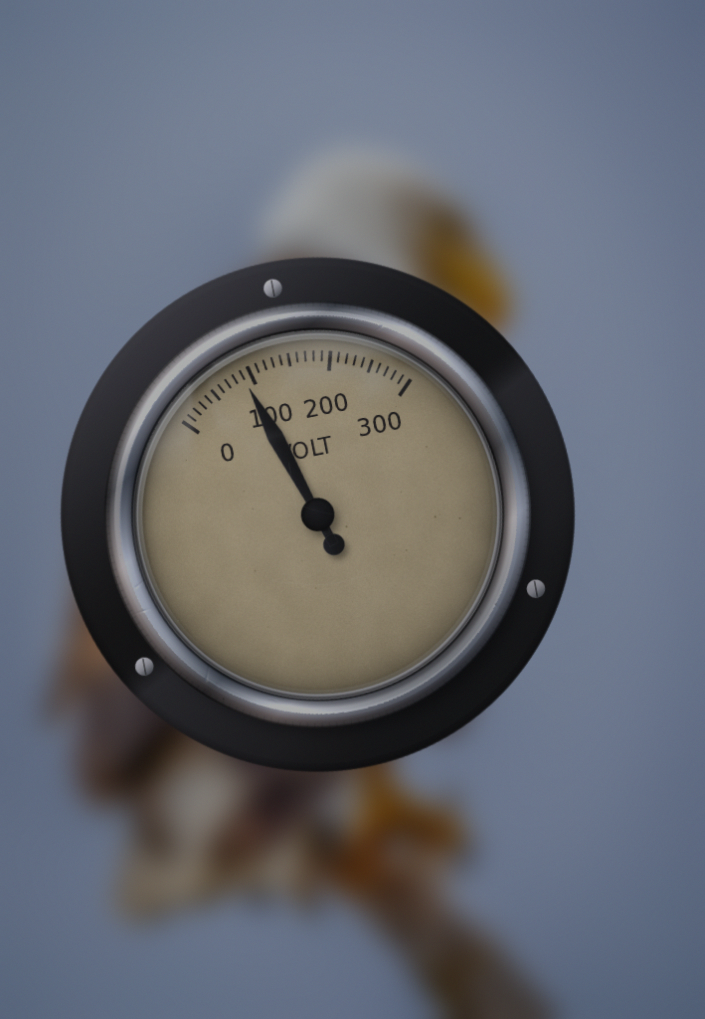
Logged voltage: 90 V
